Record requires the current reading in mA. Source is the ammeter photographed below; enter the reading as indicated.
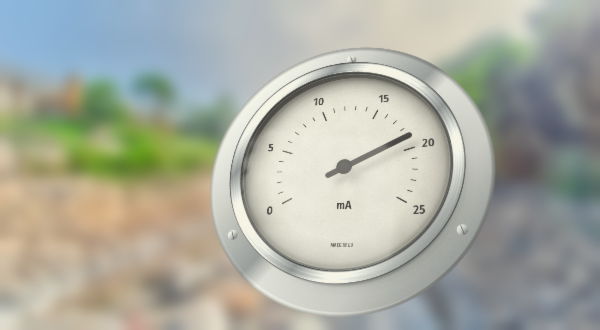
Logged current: 19 mA
